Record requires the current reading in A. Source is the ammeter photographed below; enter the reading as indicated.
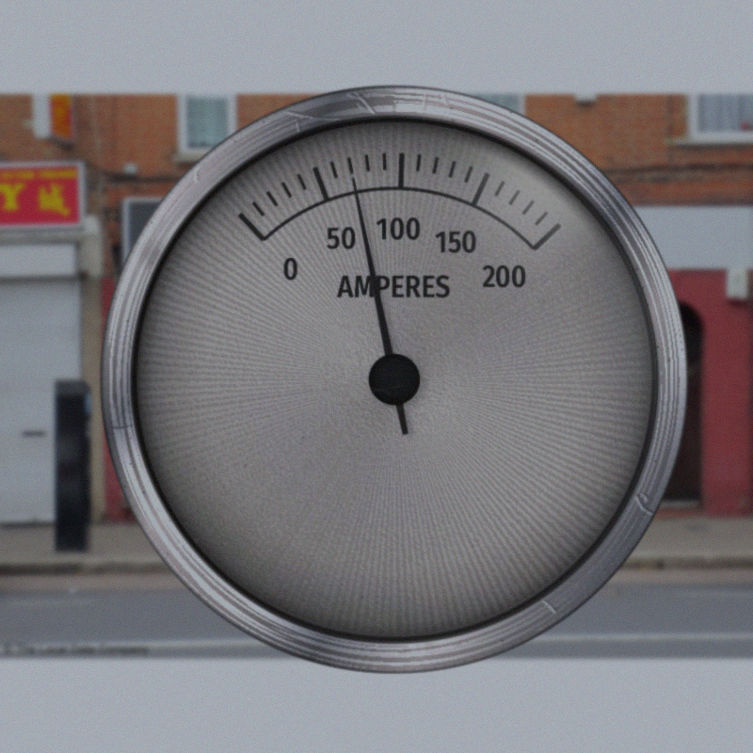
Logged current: 70 A
